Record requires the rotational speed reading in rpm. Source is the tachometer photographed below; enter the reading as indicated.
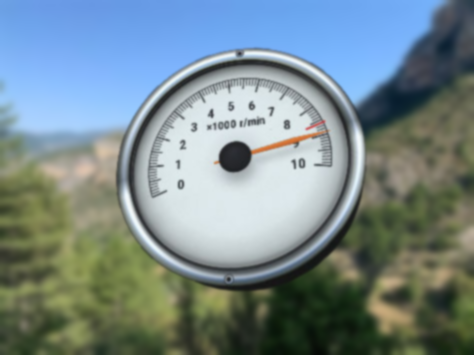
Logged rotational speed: 9000 rpm
